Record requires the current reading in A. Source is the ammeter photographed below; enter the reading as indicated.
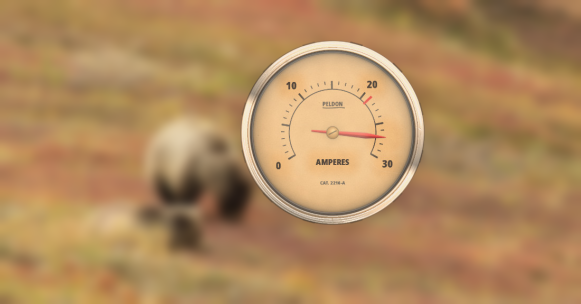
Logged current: 27 A
